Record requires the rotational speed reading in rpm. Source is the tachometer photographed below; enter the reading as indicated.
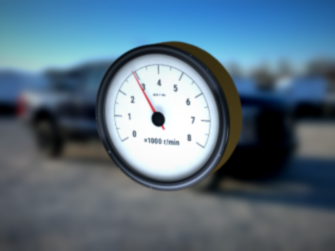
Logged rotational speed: 3000 rpm
